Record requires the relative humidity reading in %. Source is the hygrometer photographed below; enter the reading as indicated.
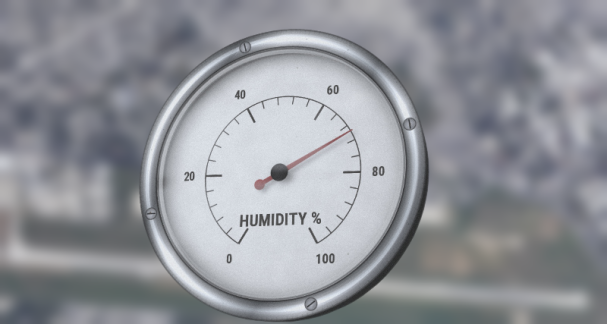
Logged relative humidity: 70 %
